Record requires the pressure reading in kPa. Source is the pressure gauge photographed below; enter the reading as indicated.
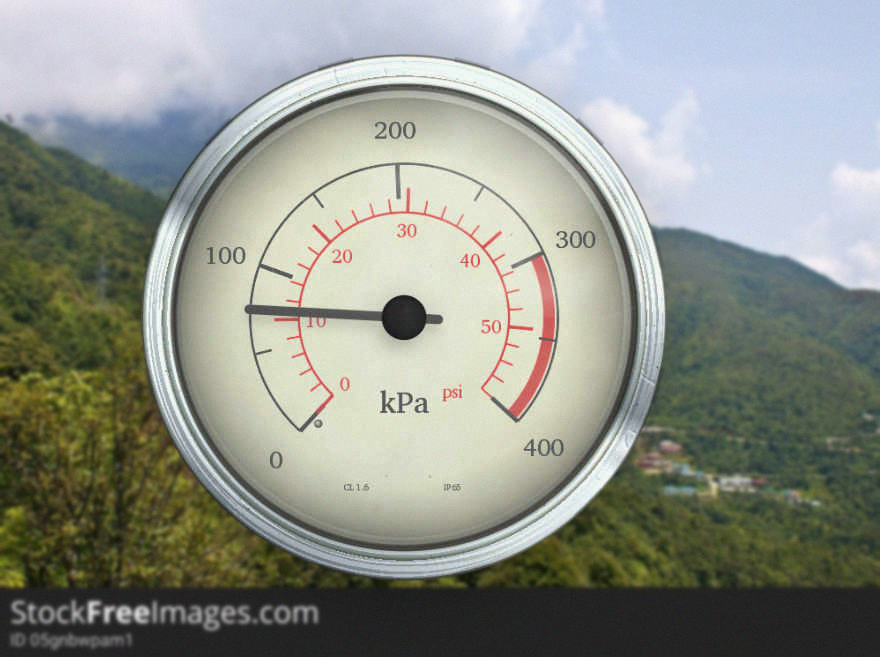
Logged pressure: 75 kPa
